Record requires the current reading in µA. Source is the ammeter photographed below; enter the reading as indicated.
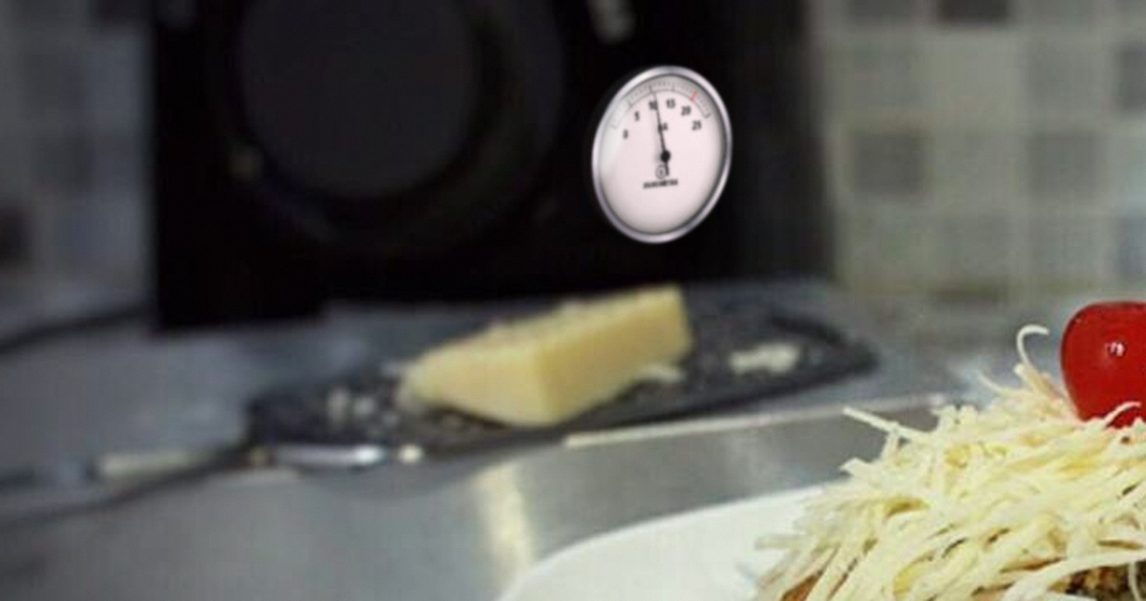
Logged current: 10 µA
